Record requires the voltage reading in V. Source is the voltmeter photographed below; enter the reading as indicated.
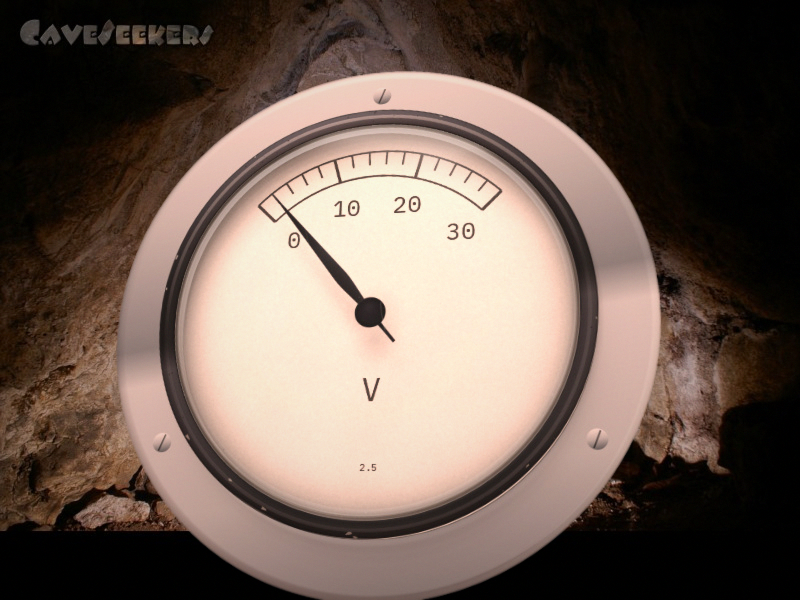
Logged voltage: 2 V
